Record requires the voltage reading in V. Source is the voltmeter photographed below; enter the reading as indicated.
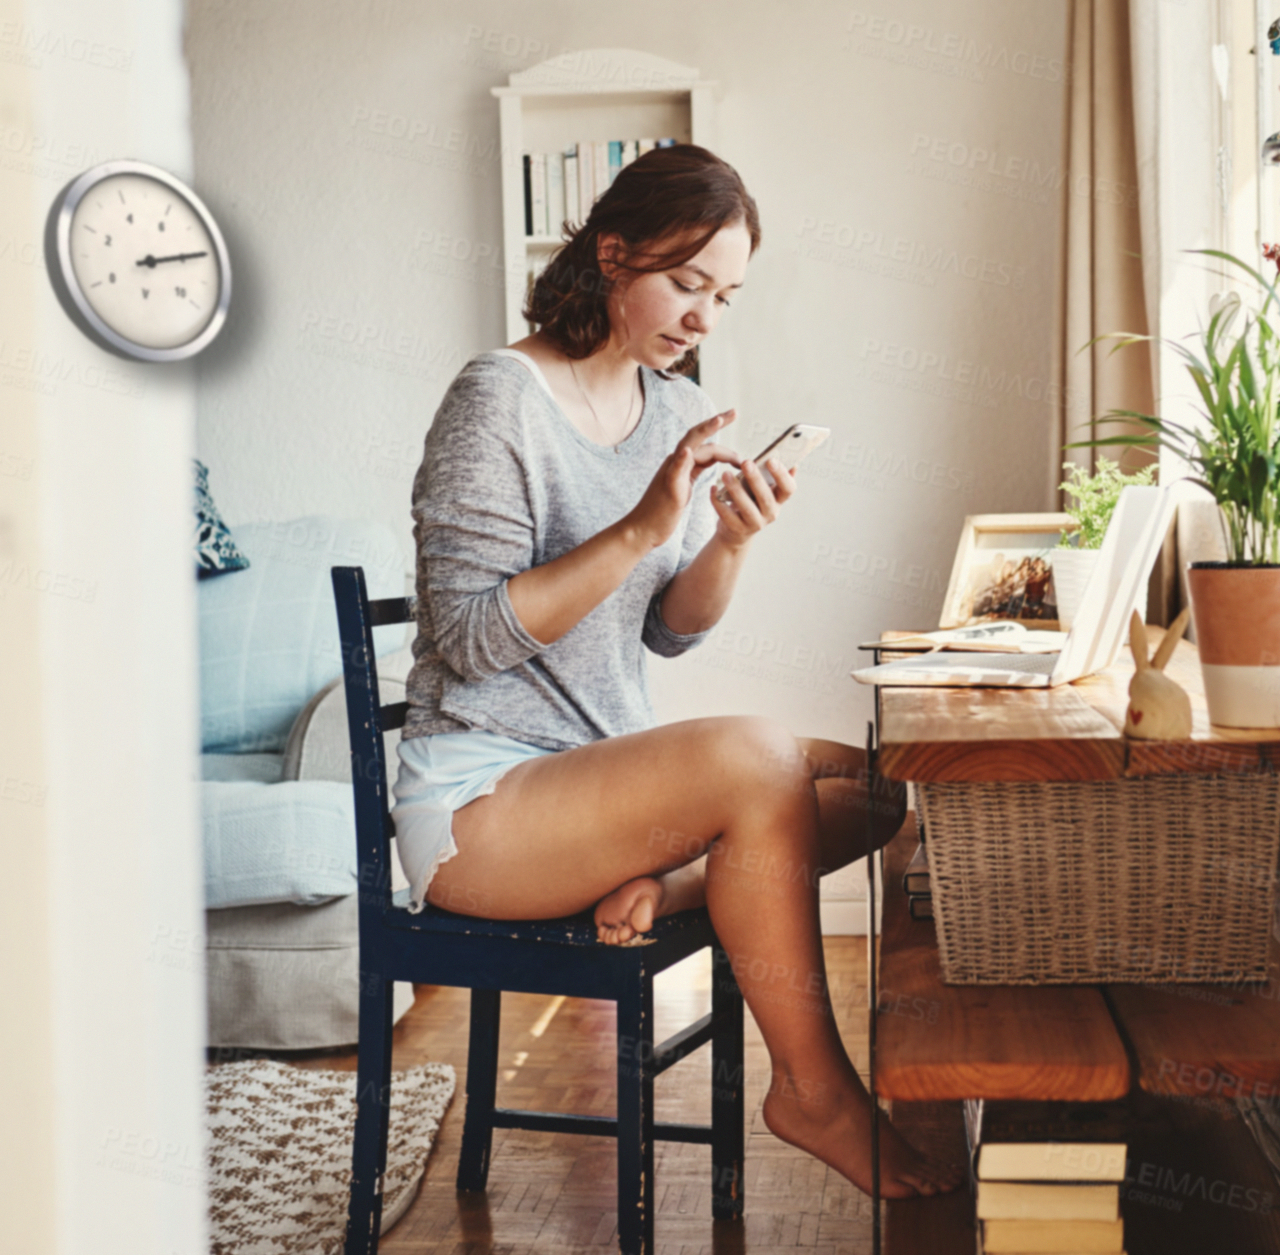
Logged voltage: 8 V
